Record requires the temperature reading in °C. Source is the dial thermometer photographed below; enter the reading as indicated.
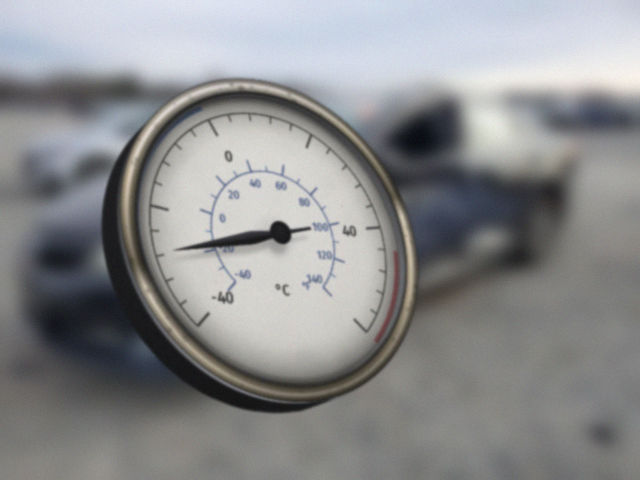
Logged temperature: -28 °C
